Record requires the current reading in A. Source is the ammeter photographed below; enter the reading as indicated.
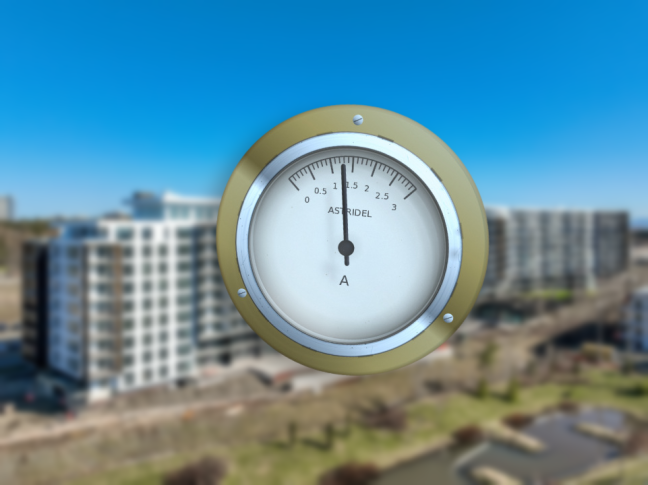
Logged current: 1.3 A
